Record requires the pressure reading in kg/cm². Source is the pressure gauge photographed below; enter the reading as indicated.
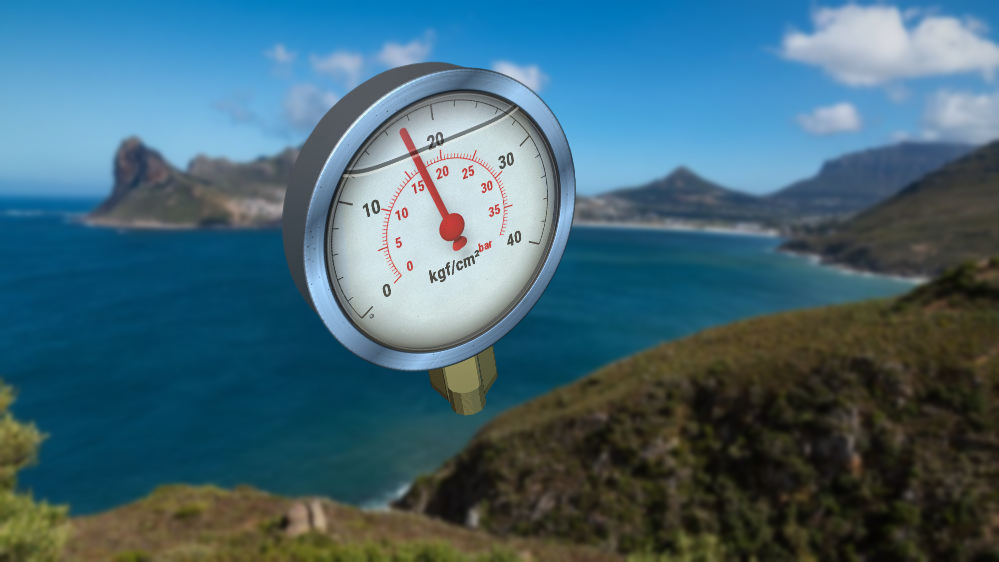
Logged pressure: 17 kg/cm²
